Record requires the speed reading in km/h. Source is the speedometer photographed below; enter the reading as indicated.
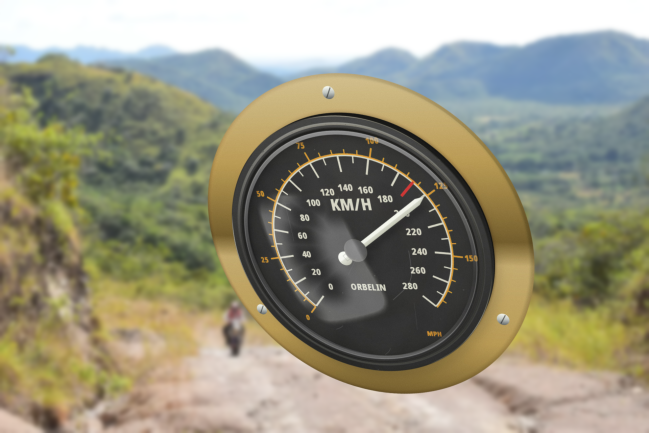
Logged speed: 200 km/h
